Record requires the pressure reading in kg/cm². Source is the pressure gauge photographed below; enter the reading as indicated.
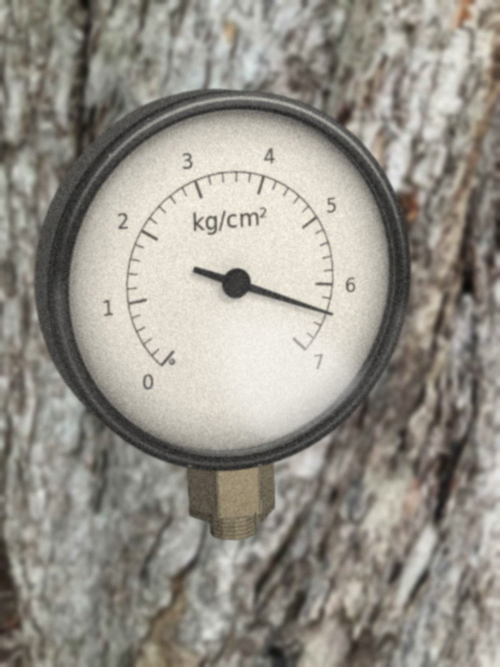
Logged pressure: 6.4 kg/cm²
